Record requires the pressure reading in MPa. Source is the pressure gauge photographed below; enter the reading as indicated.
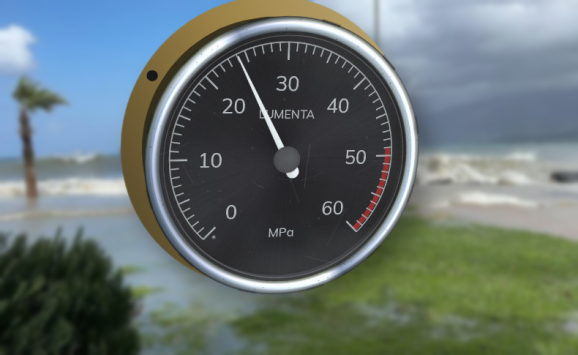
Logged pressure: 24 MPa
